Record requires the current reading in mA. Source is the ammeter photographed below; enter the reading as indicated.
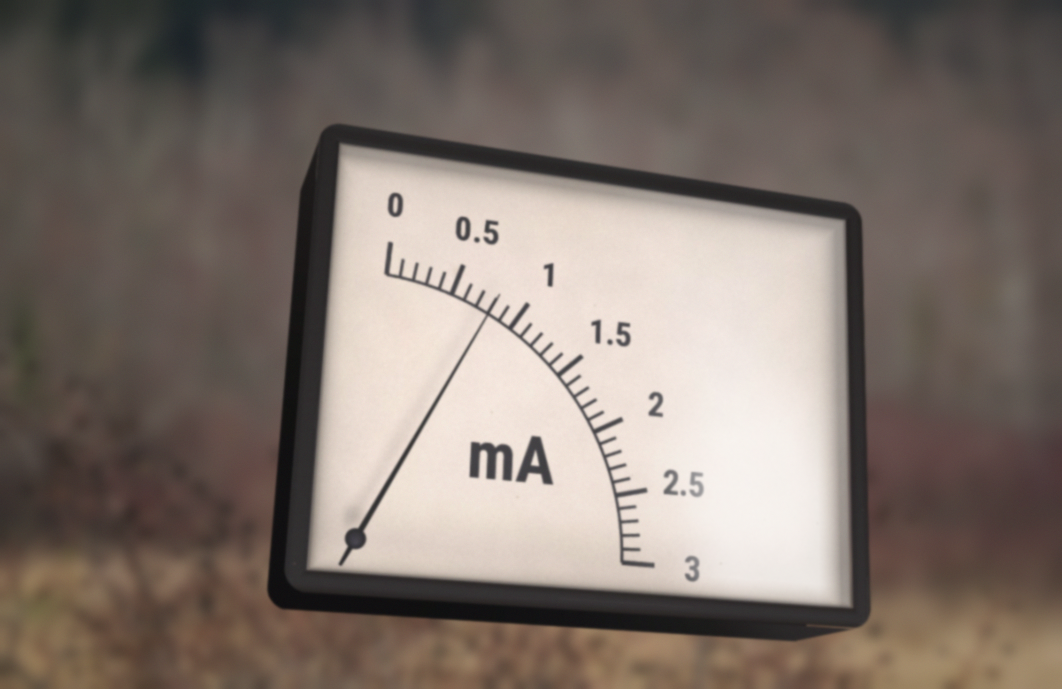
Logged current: 0.8 mA
